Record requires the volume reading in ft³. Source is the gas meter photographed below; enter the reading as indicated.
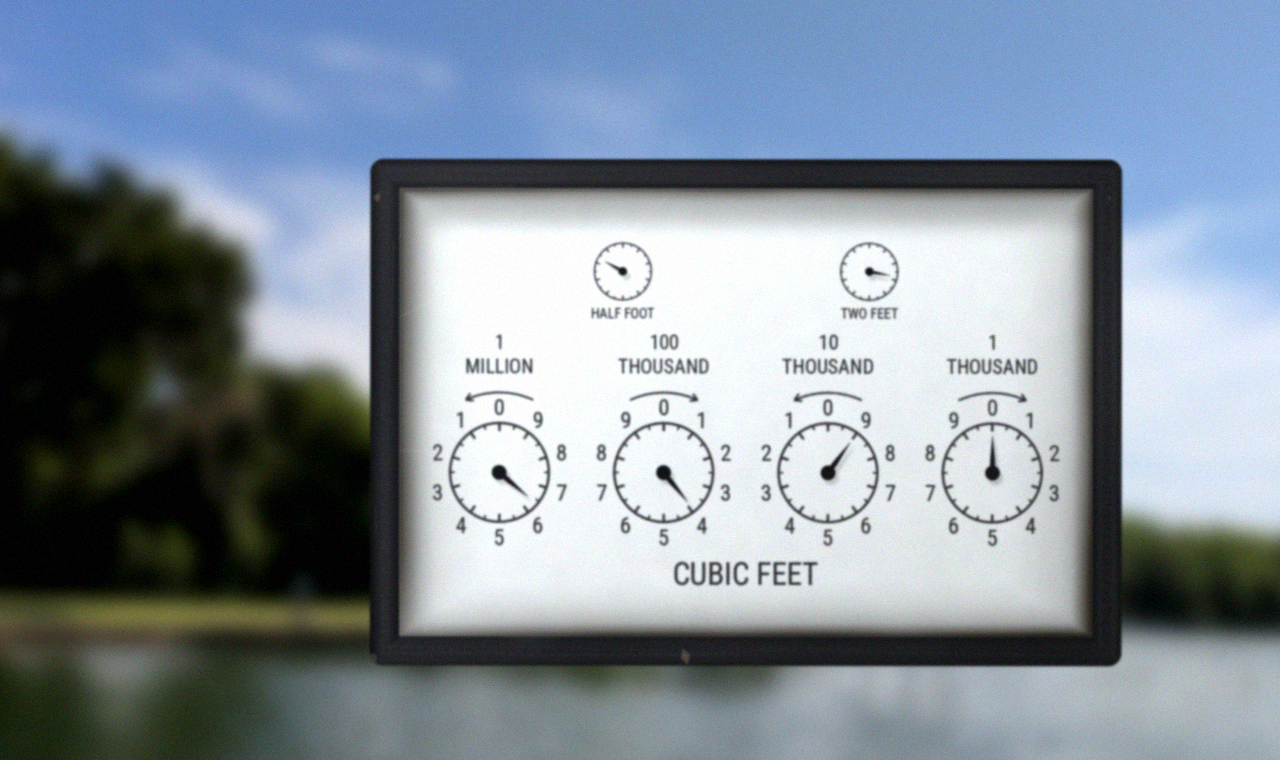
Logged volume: 639000 ft³
